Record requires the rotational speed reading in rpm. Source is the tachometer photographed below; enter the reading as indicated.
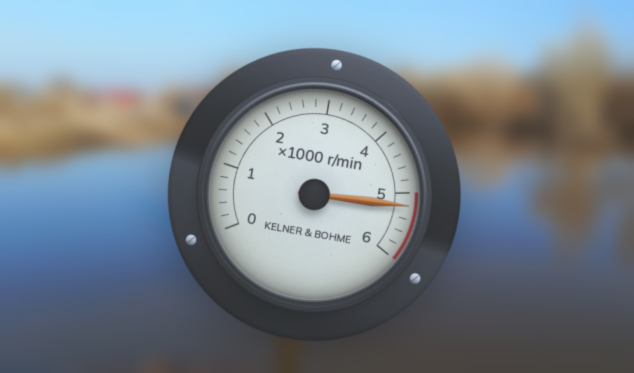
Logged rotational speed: 5200 rpm
